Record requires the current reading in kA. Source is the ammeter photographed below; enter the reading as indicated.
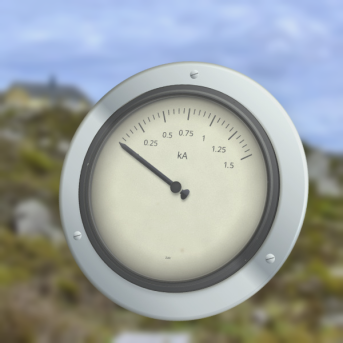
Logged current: 0 kA
